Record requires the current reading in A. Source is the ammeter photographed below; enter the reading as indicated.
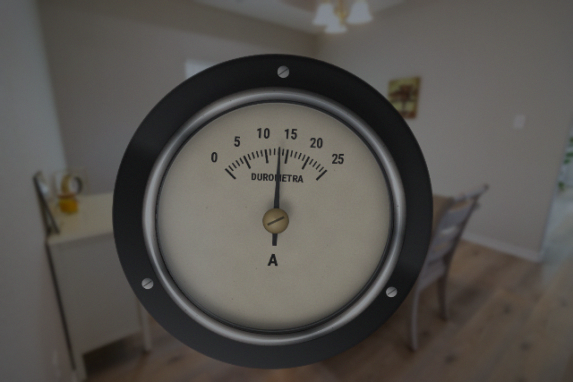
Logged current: 13 A
